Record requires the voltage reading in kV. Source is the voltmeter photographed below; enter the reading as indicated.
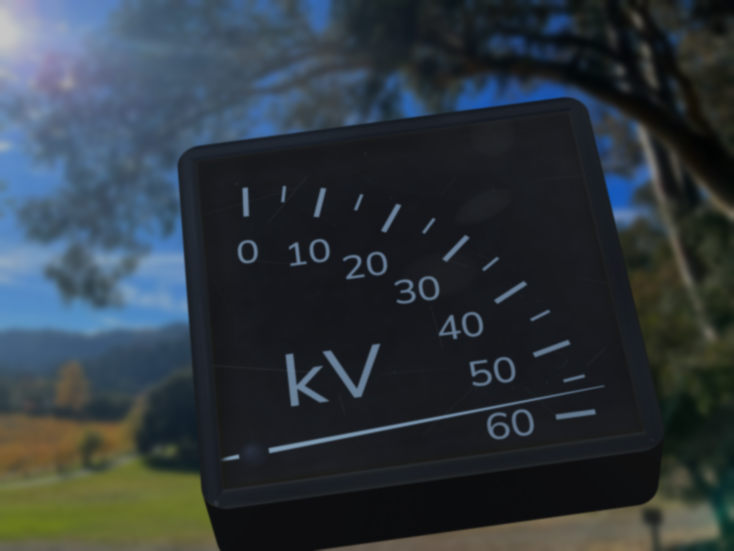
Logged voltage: 57.5 kV
